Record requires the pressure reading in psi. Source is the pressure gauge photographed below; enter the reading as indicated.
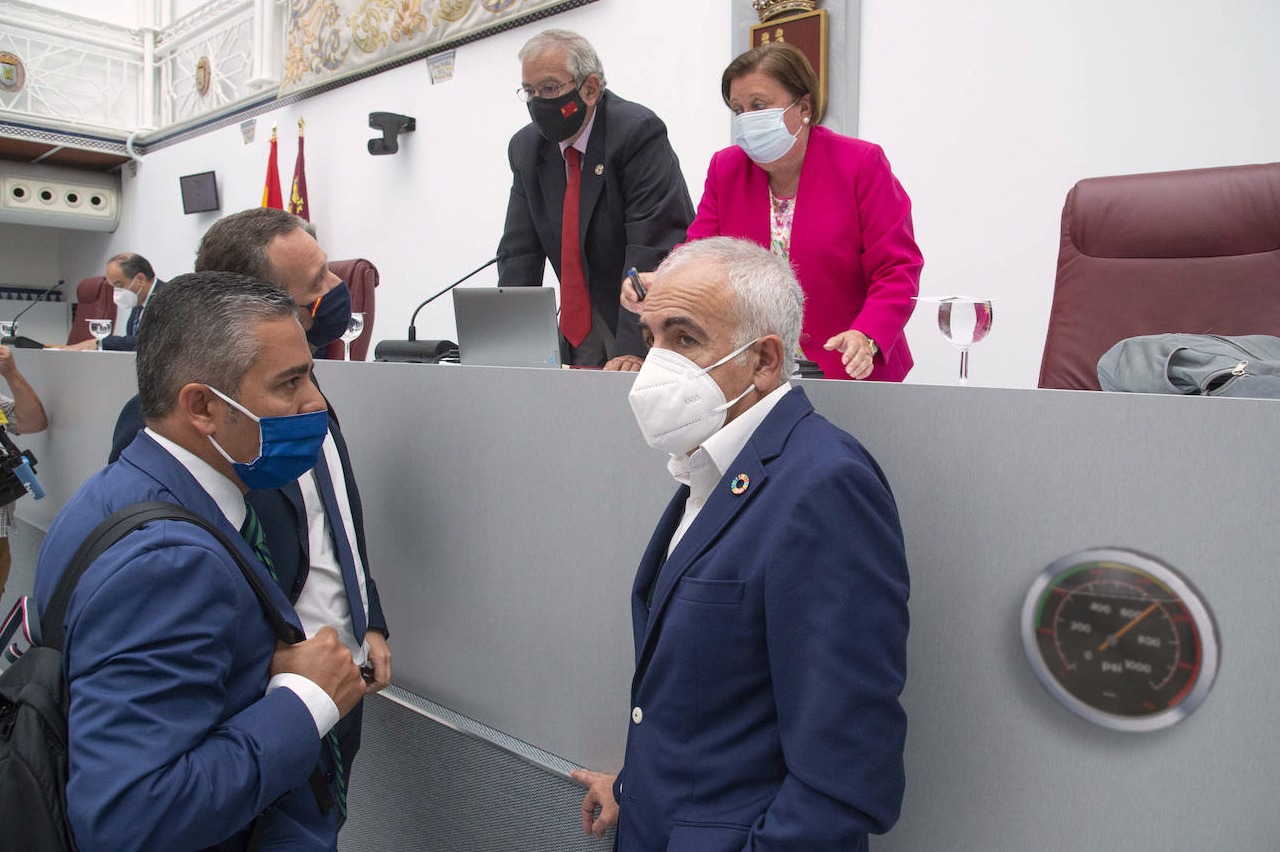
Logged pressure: 650 psi
